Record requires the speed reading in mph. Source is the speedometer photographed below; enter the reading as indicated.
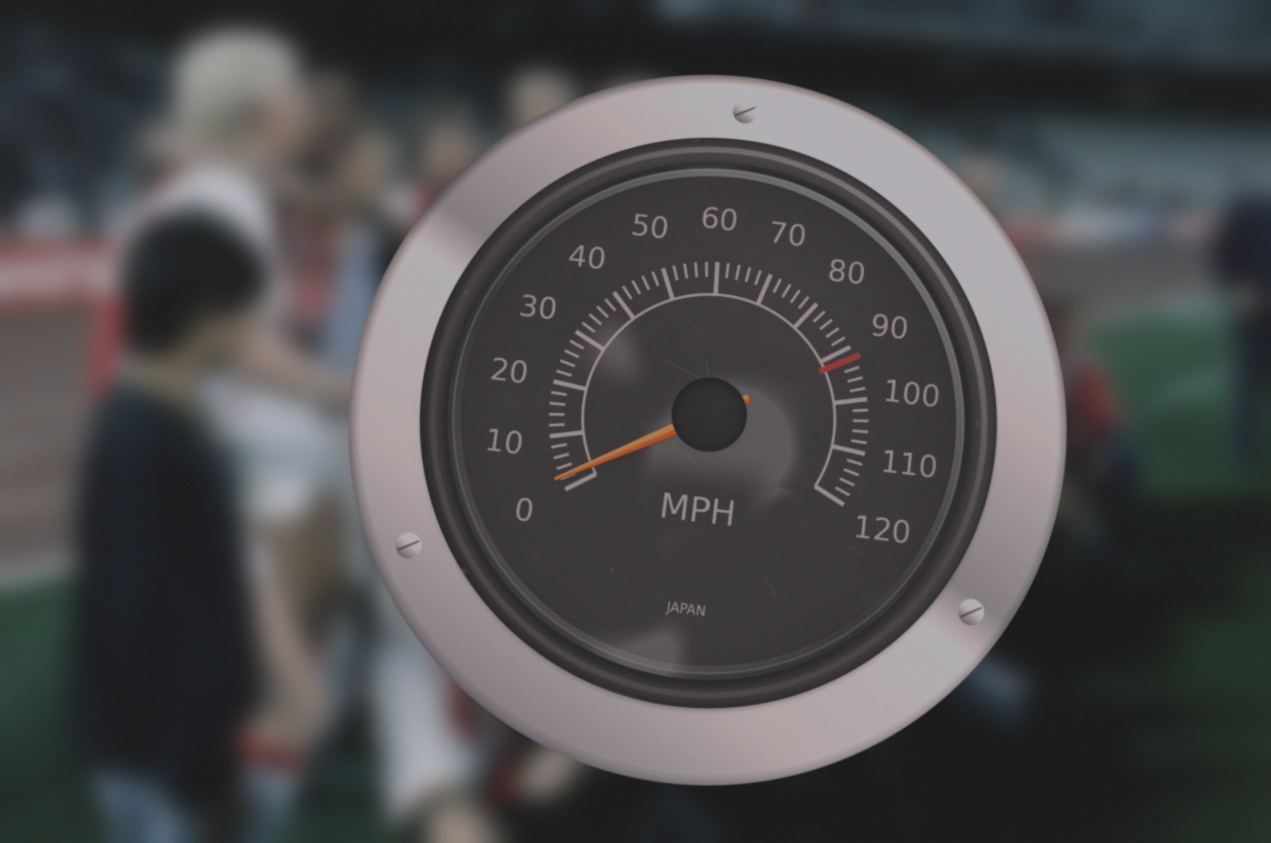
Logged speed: 2 mph
